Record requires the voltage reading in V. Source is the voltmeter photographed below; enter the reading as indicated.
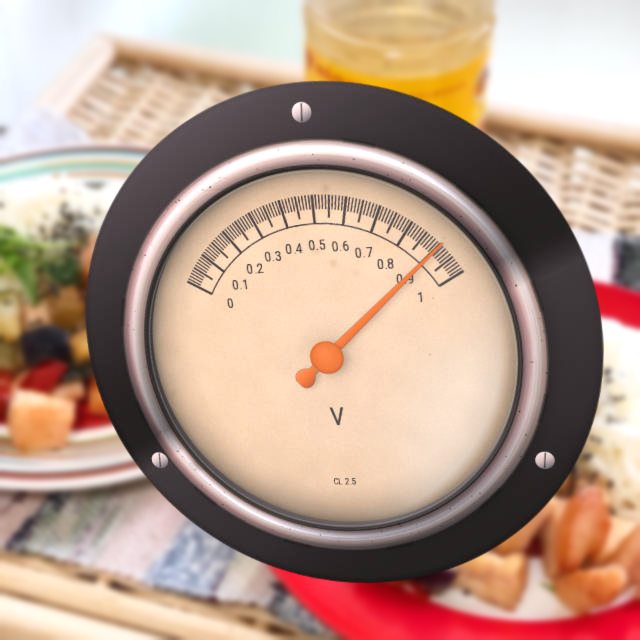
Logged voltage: 0.9 V
